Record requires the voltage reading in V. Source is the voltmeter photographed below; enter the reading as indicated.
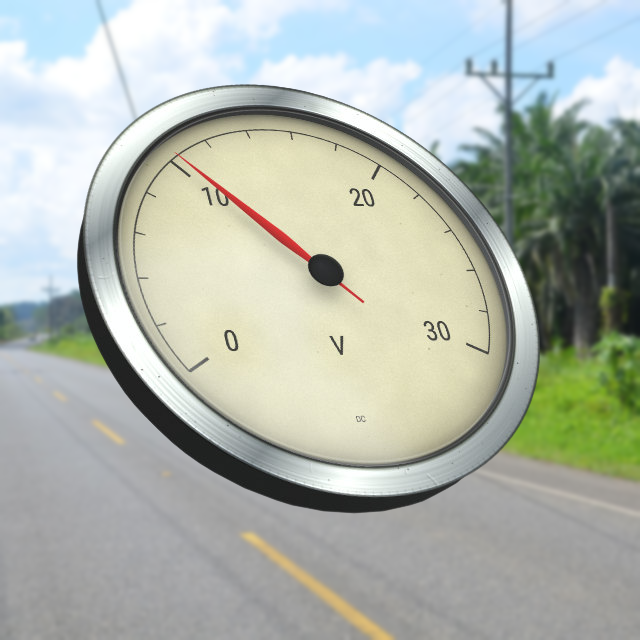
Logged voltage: 10 V
